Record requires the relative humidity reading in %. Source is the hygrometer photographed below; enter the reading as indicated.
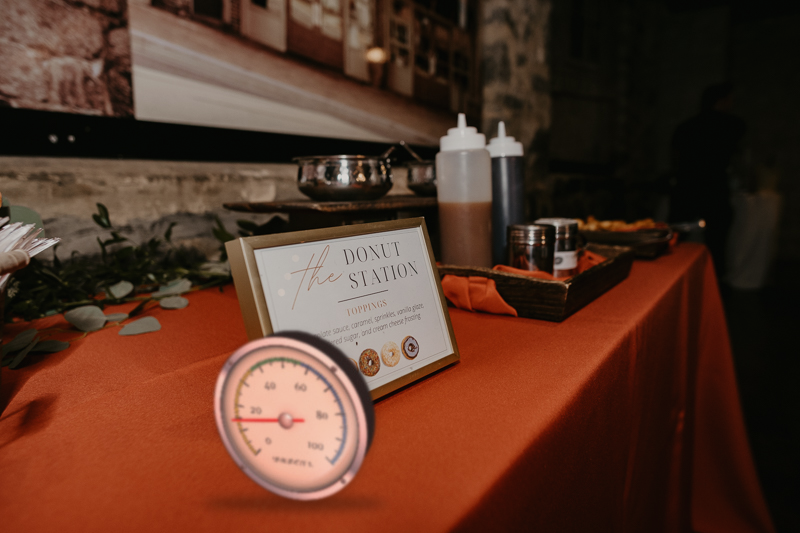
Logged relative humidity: 15 %
